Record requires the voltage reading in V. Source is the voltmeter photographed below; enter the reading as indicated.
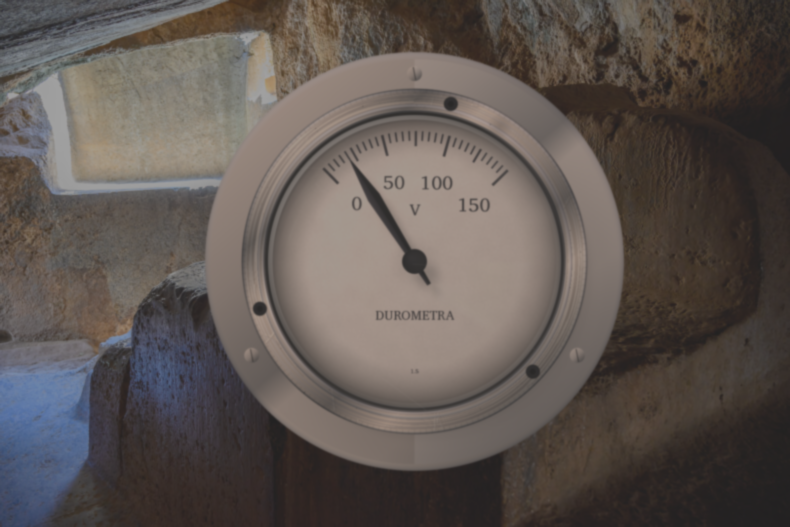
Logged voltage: 20 V
